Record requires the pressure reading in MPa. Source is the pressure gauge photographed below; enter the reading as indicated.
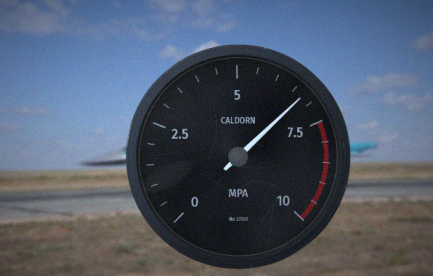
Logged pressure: 6.75 MPa
